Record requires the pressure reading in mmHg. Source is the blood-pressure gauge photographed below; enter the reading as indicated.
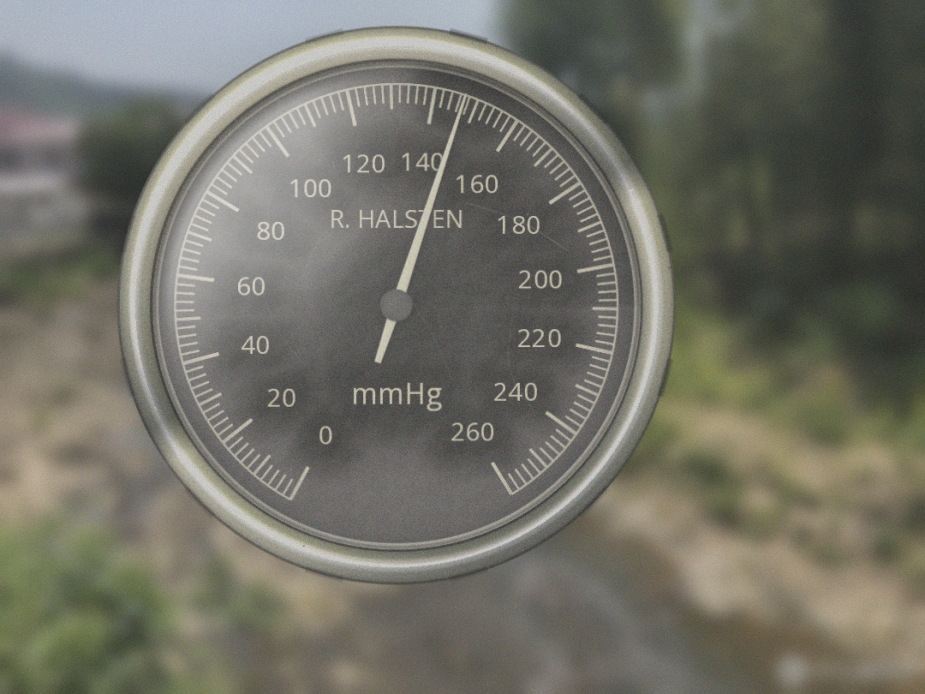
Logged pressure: 147 mmHg
